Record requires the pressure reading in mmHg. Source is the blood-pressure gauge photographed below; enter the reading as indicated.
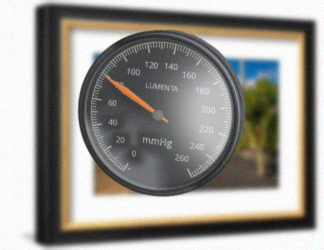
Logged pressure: 80 mmHg
